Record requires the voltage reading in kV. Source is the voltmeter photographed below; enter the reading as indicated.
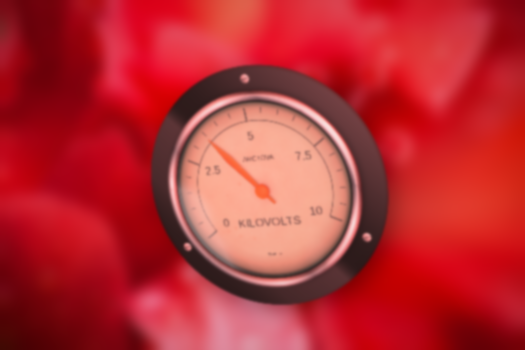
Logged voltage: 3.5 kV
